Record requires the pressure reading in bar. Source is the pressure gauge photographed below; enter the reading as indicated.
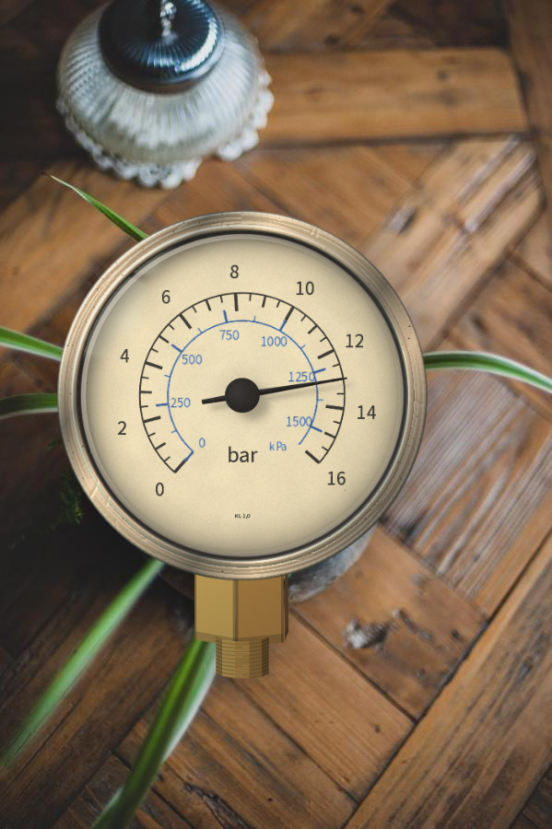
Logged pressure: 13 bar
